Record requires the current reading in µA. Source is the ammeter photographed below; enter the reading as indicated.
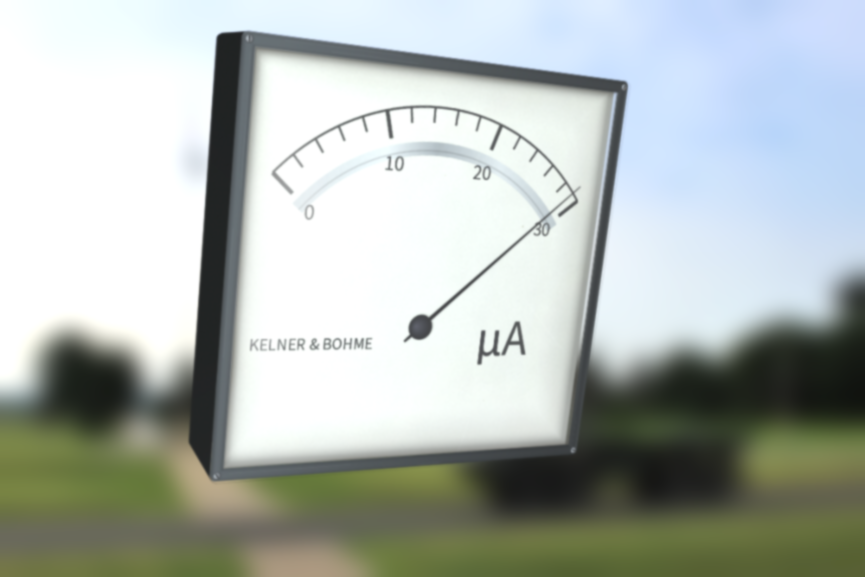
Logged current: 29 µA
